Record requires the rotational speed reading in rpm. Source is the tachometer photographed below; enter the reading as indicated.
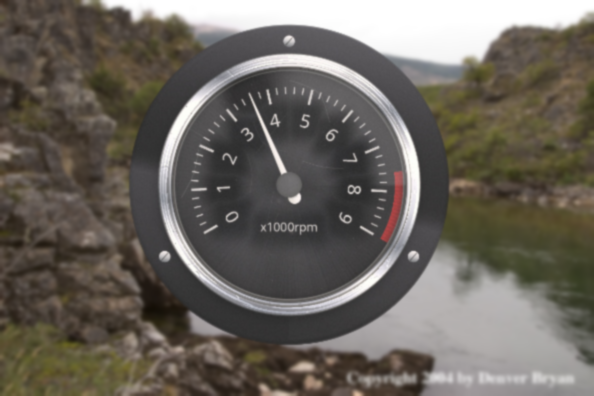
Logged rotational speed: 3600 rpm
